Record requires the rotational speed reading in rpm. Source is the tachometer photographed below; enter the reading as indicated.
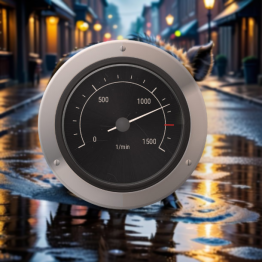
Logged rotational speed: 1150 rpm
